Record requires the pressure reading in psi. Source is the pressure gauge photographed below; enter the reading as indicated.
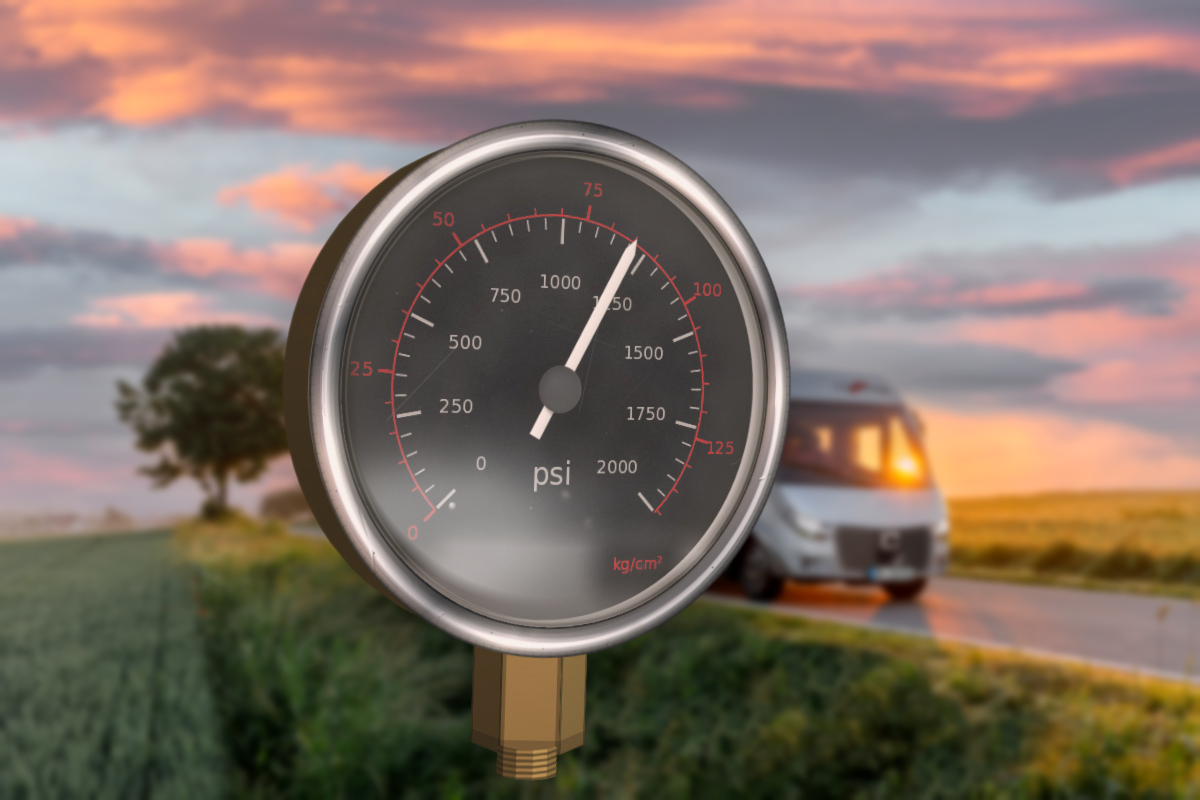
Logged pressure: 1200 psi
